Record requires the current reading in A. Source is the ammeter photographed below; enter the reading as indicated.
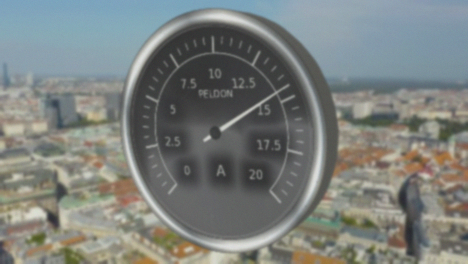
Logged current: 14.5 A
